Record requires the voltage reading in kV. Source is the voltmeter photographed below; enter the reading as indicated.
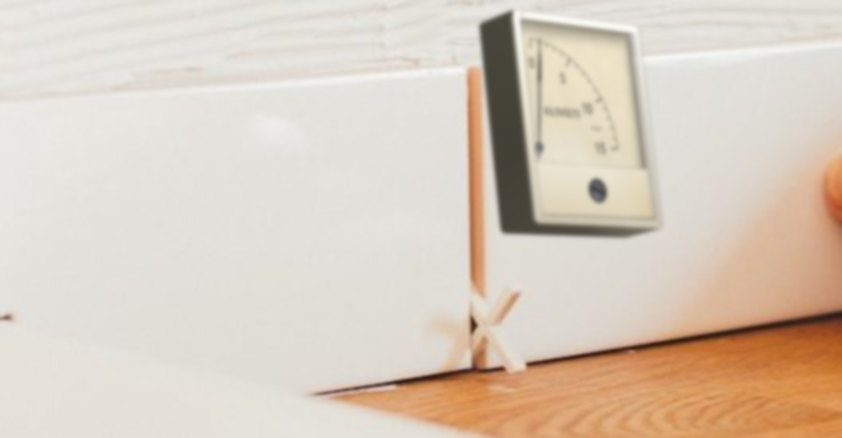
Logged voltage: 1 kV
